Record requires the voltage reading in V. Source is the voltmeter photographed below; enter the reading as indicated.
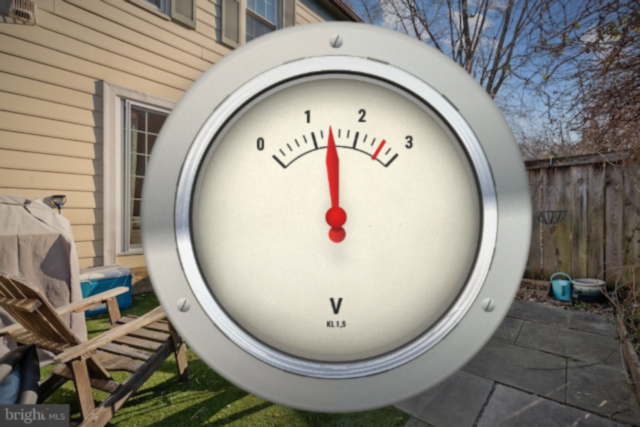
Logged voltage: 1.4 V
